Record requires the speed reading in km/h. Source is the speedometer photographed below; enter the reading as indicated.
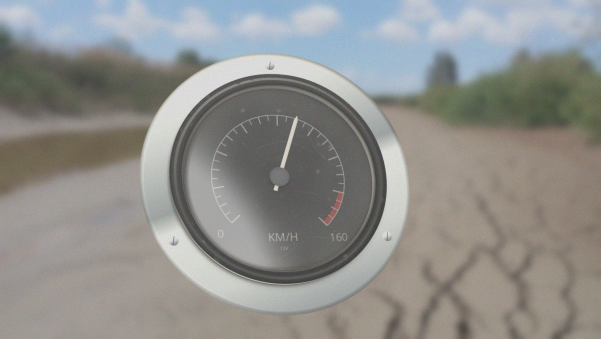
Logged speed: 90 km/h
